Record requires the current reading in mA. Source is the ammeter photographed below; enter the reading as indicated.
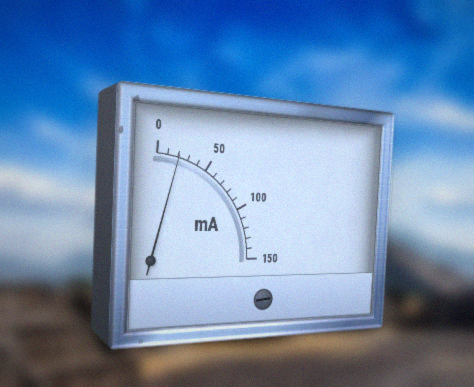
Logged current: 20 mA
